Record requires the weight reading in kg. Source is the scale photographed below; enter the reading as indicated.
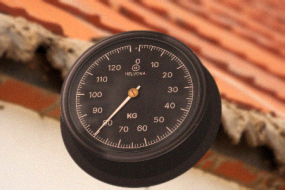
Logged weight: 80 kg
